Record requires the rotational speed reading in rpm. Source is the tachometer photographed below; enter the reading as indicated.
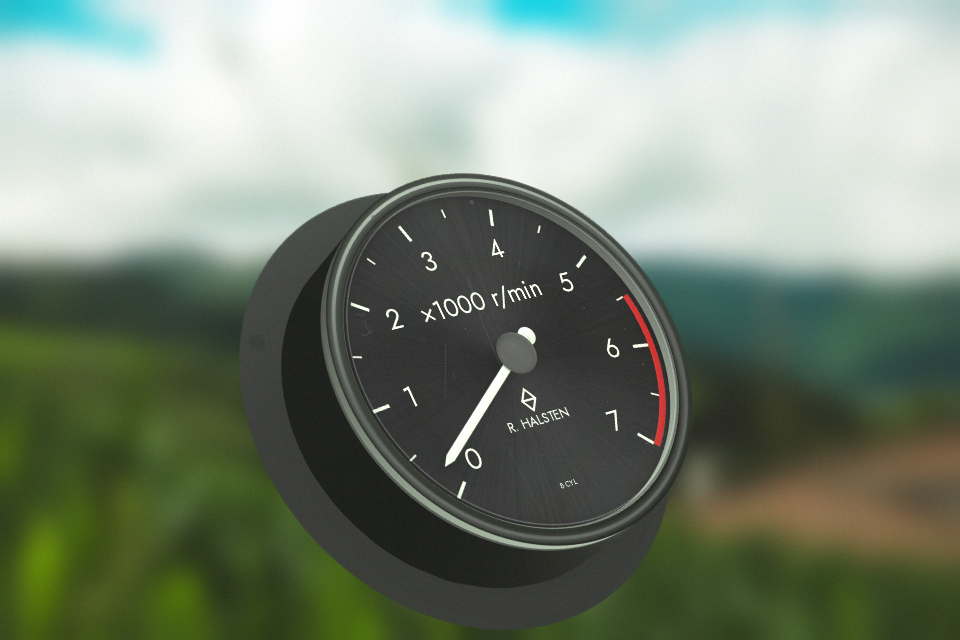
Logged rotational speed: 250 rpm
